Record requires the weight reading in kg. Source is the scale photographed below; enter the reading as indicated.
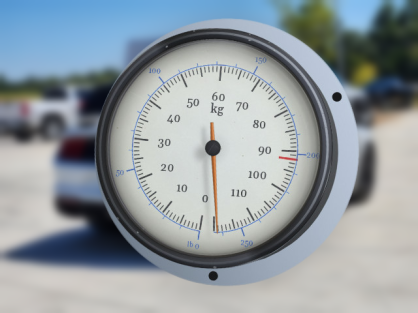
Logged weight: 119 kg
